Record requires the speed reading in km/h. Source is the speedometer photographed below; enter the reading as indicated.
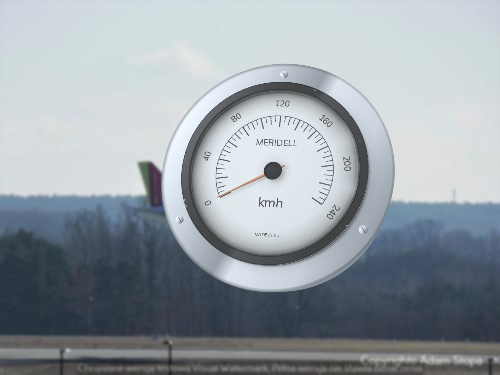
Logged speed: 0 km/h
